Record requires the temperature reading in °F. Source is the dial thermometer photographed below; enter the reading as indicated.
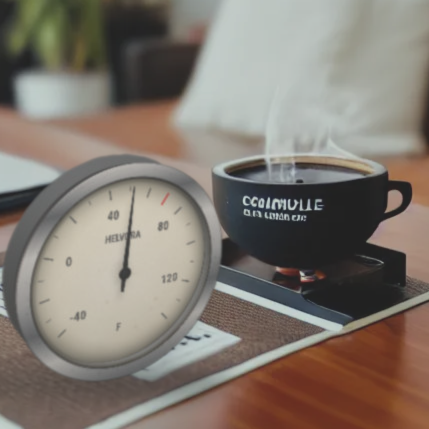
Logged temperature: 50 °F
